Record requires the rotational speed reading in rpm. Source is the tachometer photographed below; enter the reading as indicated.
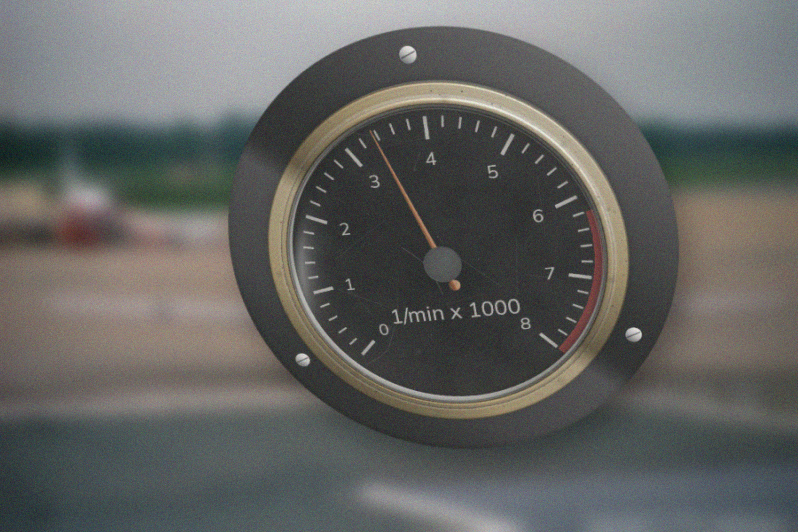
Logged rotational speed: 3400 rpm
